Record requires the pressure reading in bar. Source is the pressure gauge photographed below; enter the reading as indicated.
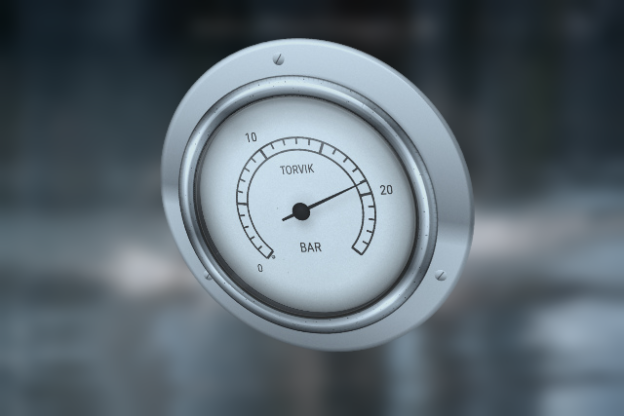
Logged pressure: 19 bar
